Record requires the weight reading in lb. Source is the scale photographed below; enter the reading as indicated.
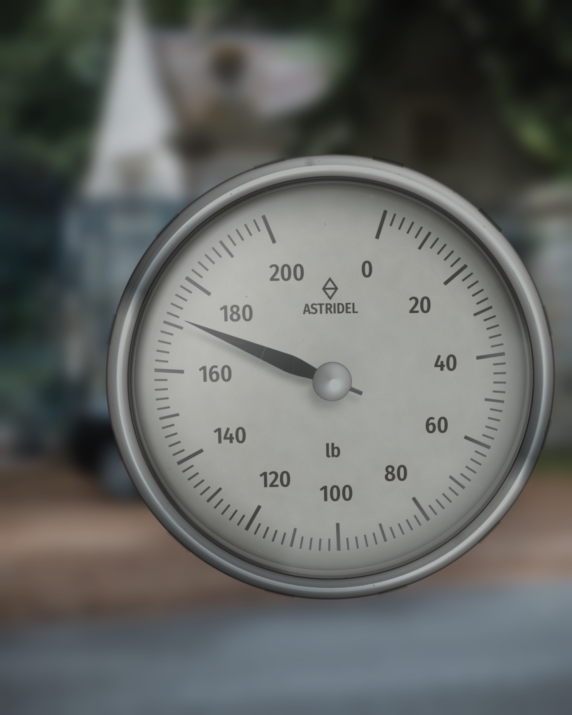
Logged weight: 172 lb
